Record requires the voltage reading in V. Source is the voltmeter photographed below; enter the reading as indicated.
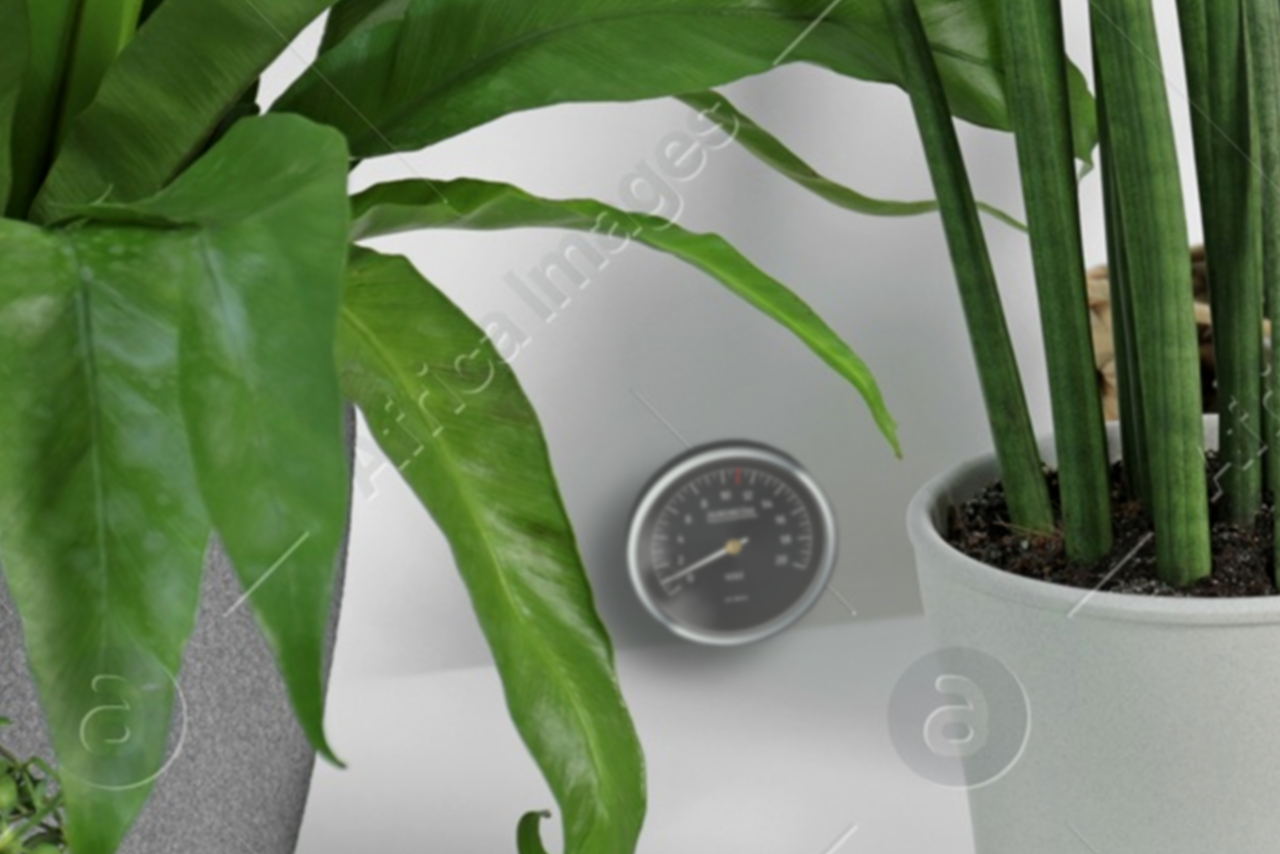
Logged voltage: 1 V
